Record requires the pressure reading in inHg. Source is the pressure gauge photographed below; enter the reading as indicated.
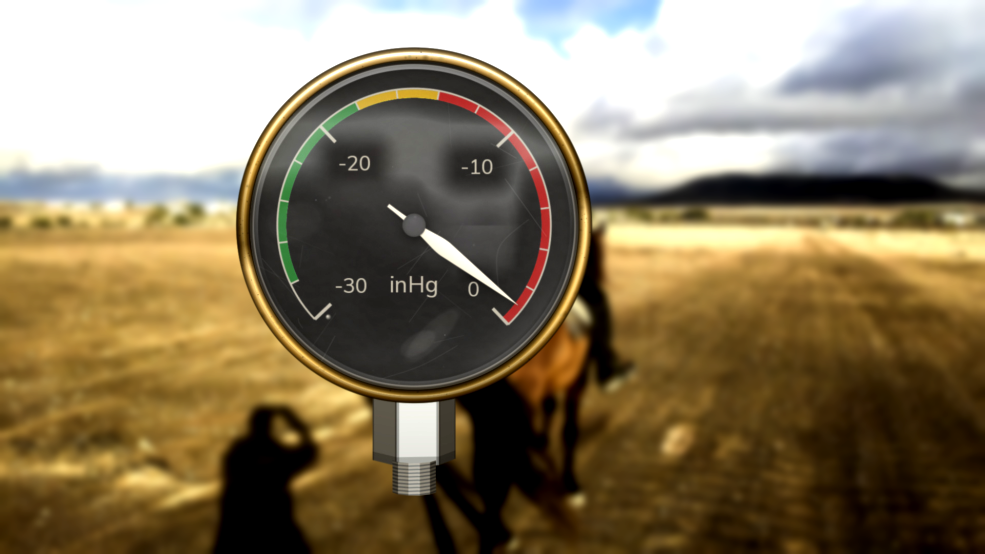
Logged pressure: -1 inHg
